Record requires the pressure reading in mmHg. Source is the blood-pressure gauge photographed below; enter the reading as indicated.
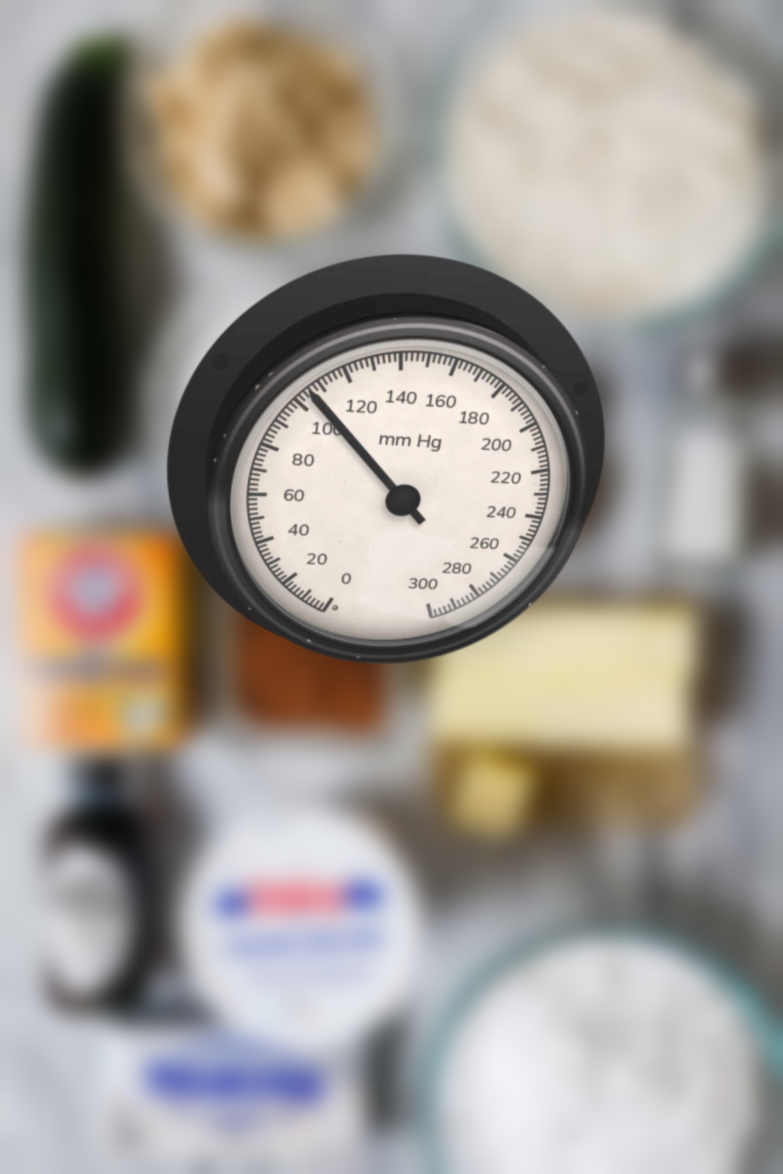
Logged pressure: 106 mmHg
